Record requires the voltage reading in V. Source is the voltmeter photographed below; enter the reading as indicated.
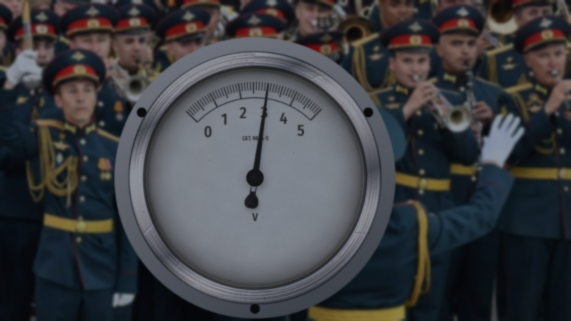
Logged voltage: 3 V
